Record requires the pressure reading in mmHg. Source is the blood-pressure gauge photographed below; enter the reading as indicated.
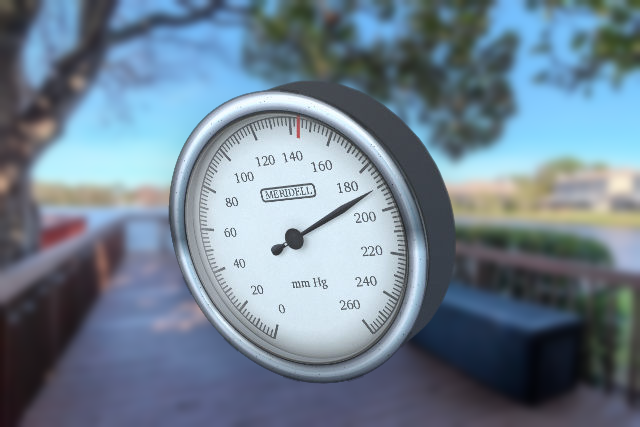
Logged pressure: 190 mmHg
